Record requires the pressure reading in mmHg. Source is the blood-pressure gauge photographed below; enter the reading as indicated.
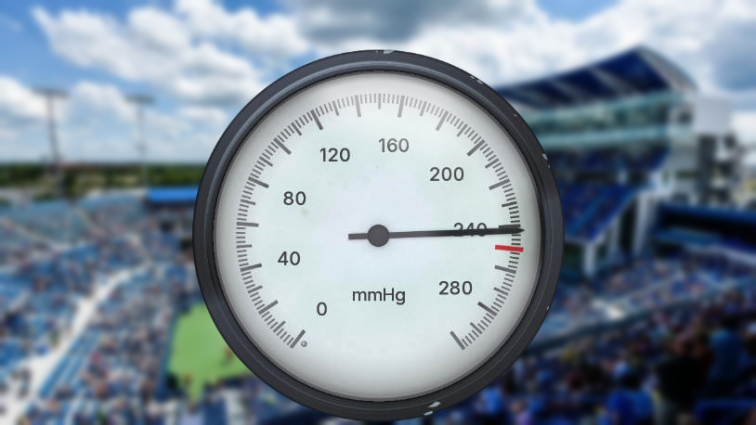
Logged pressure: 242 mmHg
